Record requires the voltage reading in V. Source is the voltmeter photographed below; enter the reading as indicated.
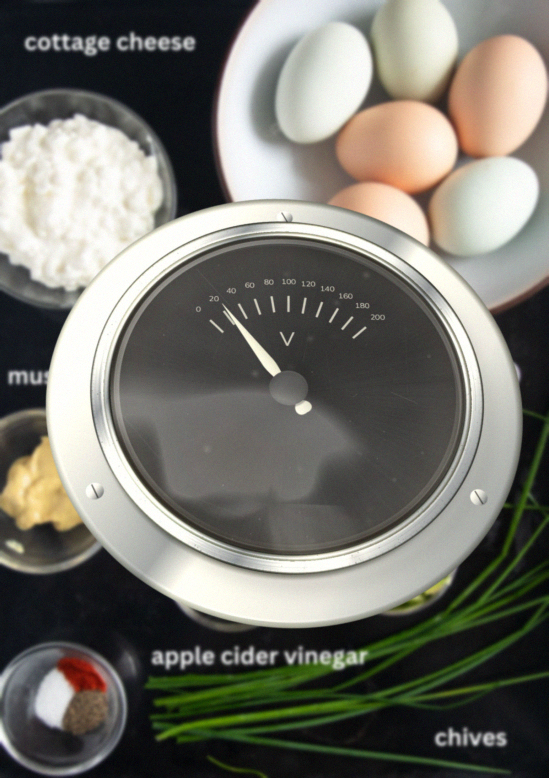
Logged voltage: 20 V
